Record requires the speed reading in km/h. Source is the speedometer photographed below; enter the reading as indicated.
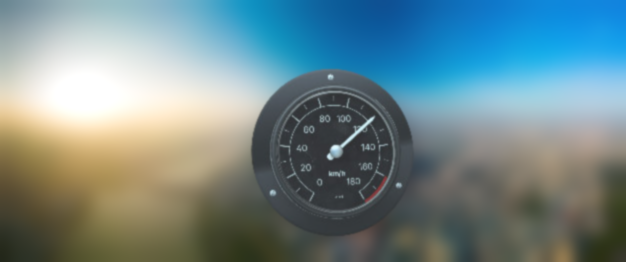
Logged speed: 120 km/h
